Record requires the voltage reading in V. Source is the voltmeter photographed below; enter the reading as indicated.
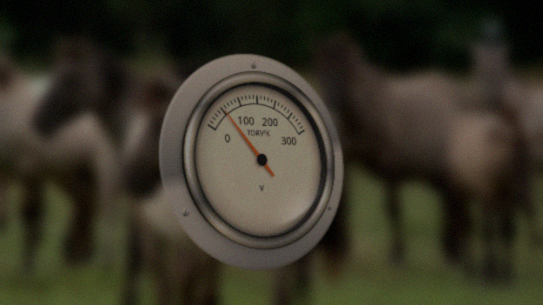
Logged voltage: 50 V
